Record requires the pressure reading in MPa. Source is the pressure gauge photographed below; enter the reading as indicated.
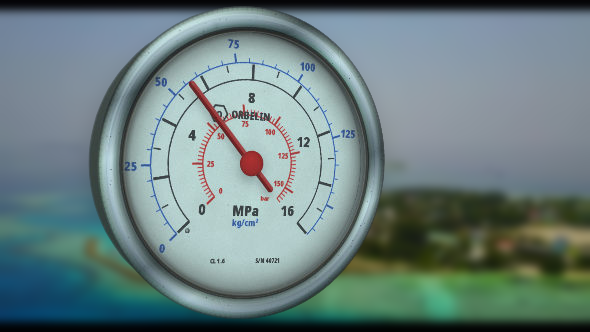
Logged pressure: 5.5 MPa
